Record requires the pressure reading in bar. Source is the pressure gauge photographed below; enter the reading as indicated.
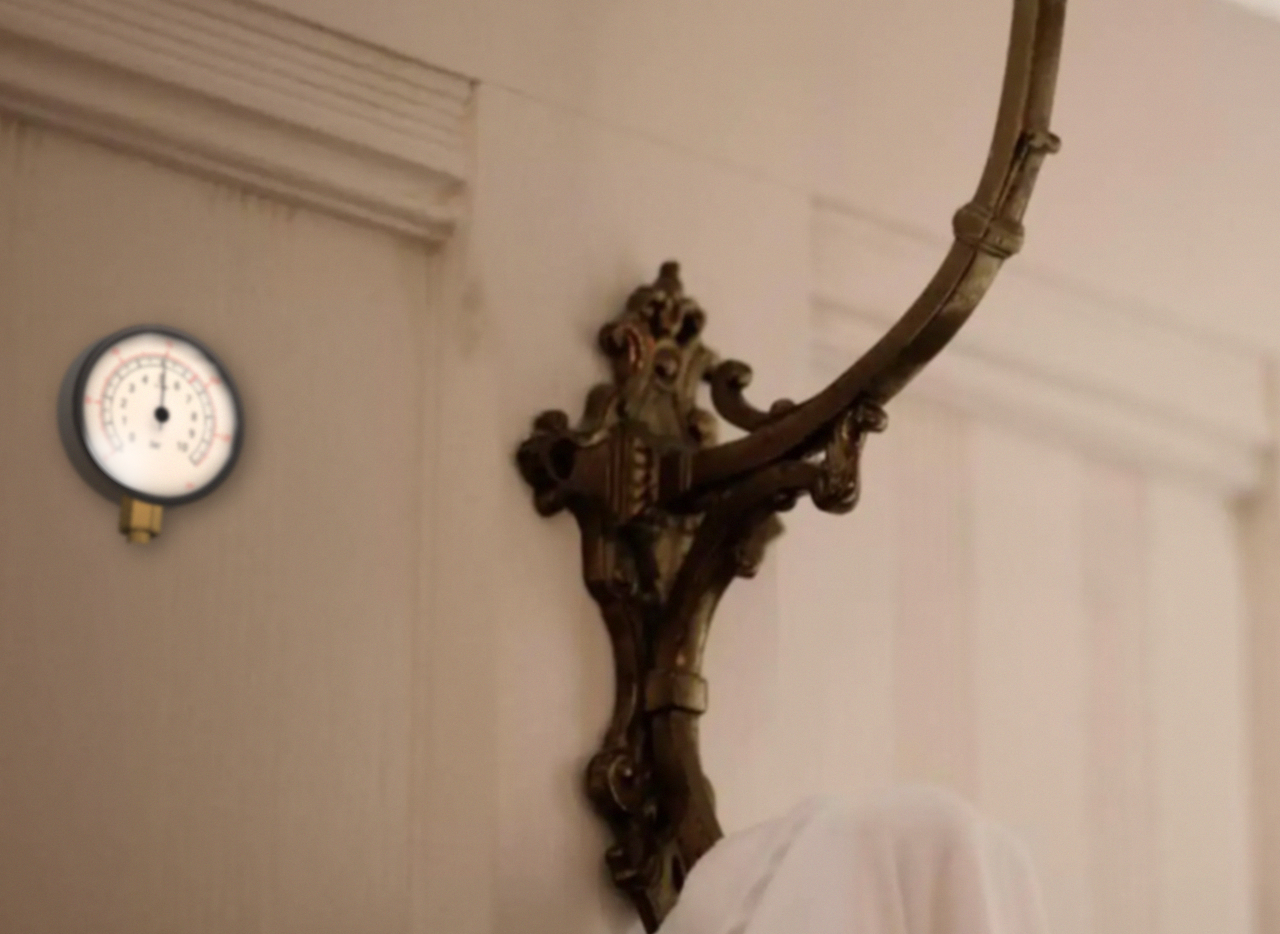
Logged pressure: 5 bar
